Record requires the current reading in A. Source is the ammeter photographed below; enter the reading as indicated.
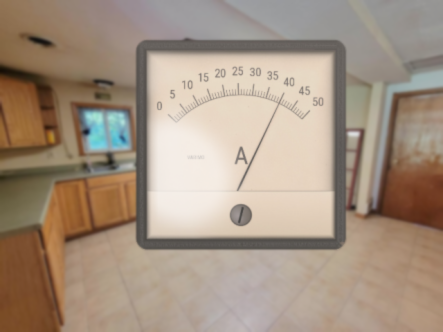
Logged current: 40 A
